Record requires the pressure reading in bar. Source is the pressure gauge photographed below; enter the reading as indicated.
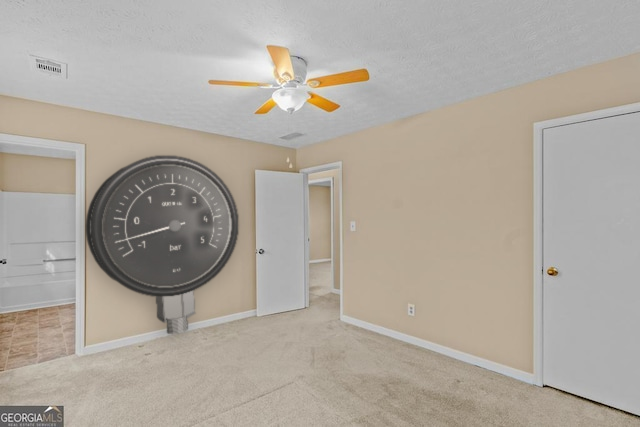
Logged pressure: -0.6 bar
